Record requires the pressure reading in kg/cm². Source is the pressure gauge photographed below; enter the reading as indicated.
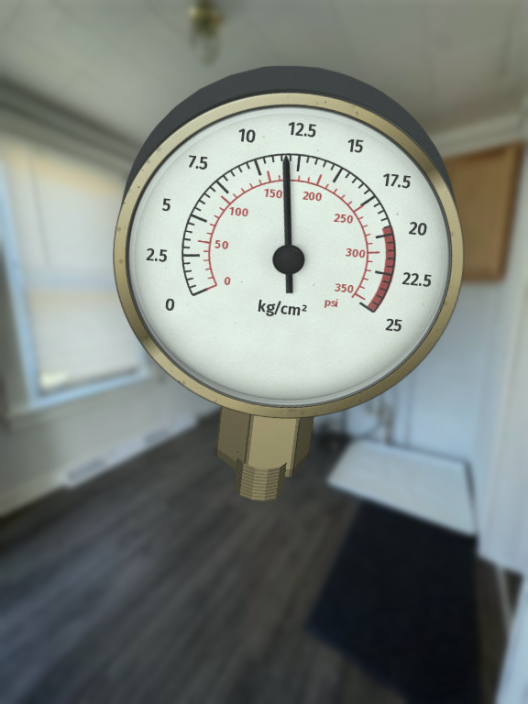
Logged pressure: 11.75 kg/cm²
